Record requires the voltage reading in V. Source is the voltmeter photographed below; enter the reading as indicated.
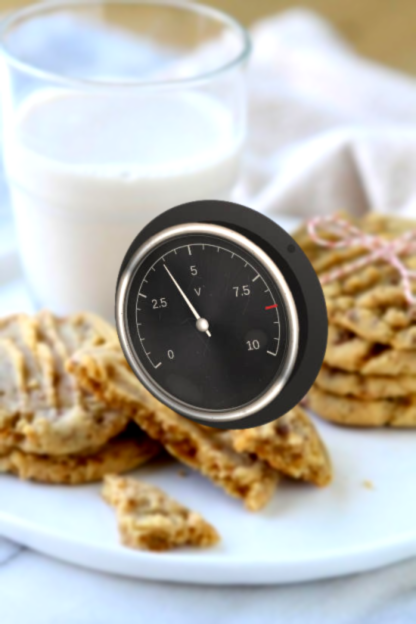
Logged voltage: 4 V
